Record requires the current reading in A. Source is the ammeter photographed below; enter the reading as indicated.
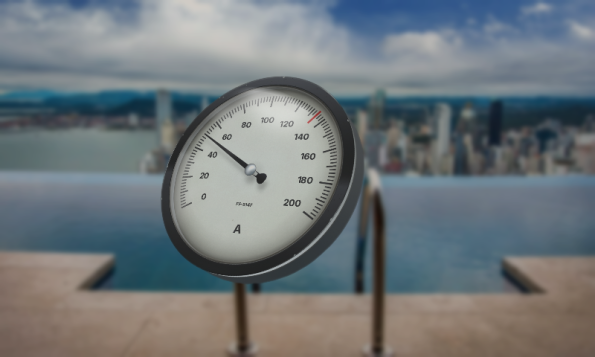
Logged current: 50 A
